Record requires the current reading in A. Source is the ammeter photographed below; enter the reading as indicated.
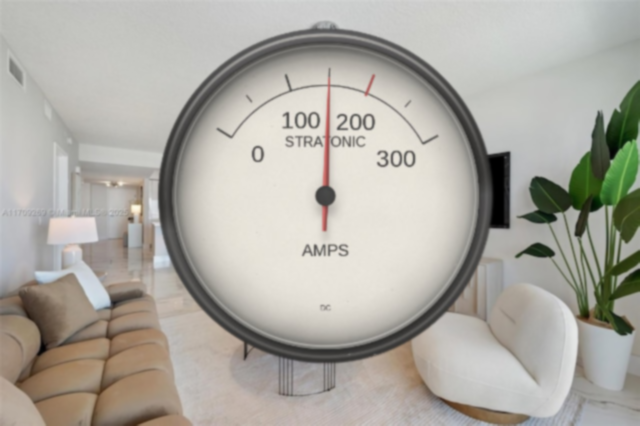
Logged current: 150 A
